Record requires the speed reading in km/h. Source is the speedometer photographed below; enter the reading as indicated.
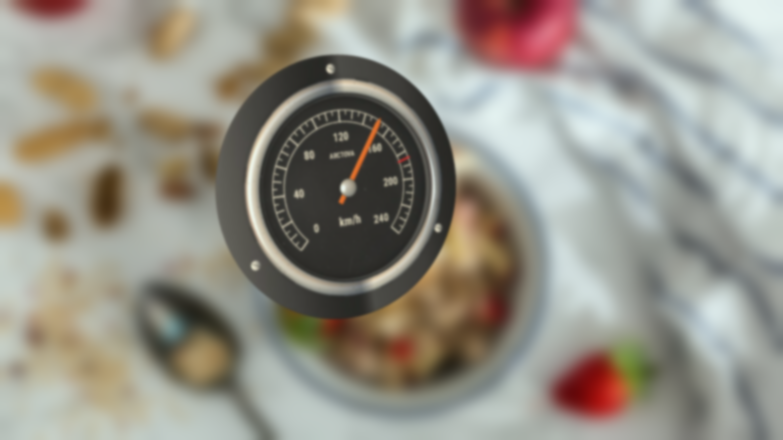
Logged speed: 150 km/h
